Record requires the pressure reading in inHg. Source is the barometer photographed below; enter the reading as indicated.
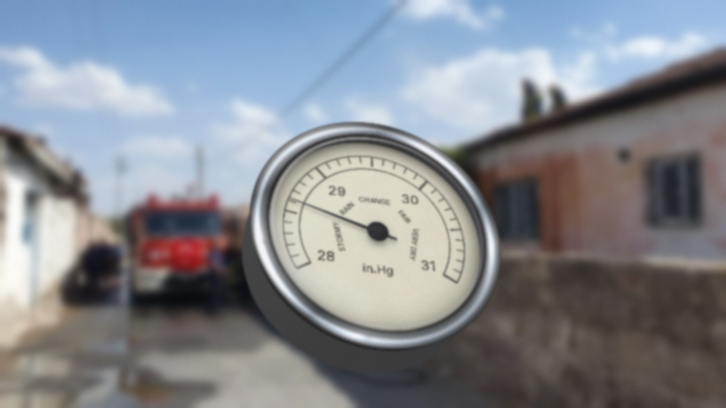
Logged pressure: 28.6 inHg
